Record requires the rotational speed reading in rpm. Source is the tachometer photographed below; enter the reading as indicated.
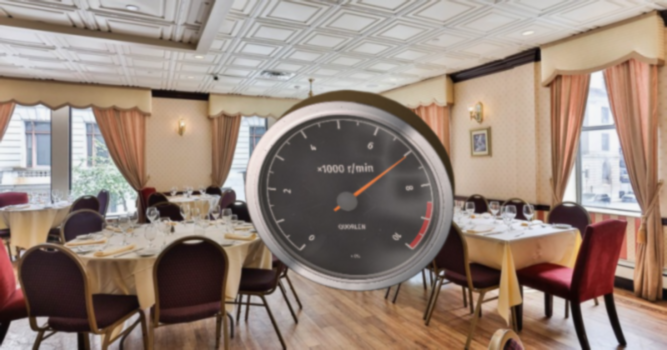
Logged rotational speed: 7000 rpm
